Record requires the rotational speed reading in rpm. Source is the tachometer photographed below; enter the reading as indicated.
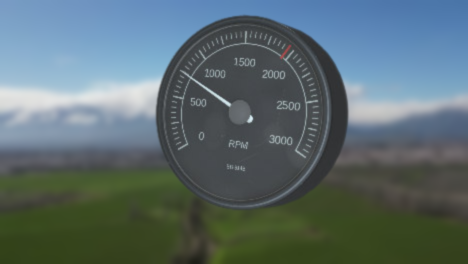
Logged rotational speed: 750 rpm
